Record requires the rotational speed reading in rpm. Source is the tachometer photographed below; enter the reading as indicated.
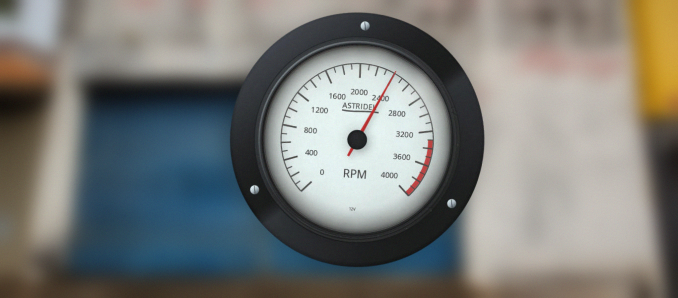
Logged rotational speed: 2400 rpm
